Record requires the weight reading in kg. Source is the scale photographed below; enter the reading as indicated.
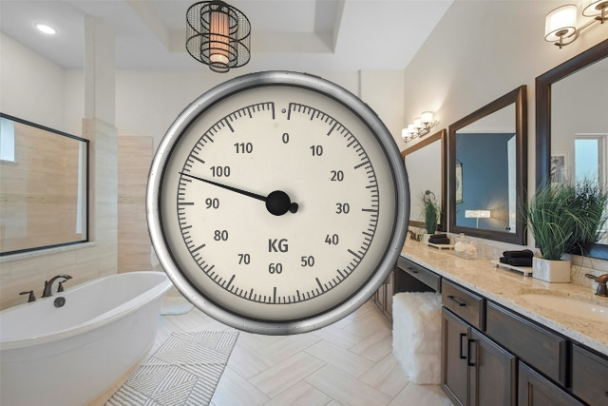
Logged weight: 96 kg
